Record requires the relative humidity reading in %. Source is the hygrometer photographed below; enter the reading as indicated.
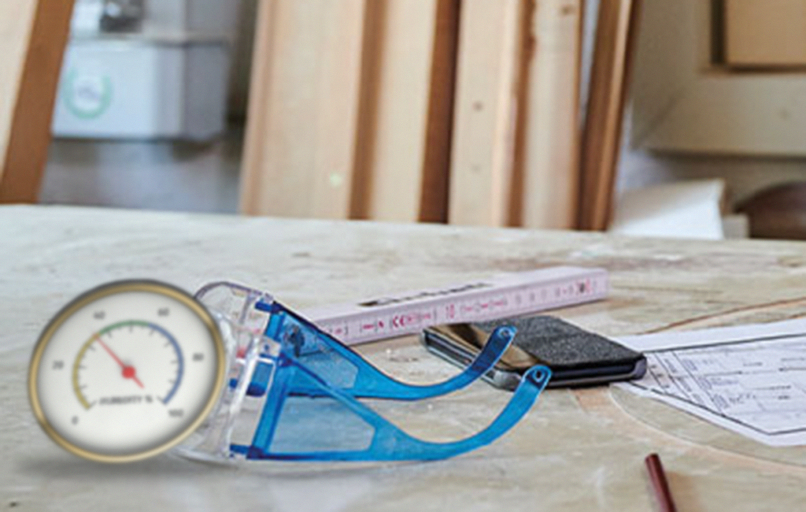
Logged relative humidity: 35 %
